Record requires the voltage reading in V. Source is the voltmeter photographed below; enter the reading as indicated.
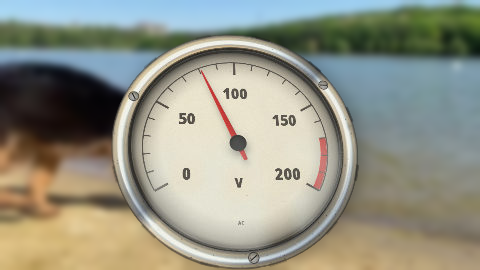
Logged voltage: 80 V
